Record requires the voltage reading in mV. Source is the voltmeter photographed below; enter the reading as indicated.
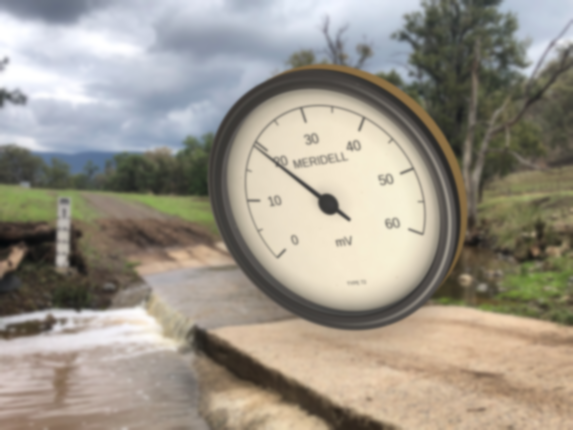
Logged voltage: 20 mV
